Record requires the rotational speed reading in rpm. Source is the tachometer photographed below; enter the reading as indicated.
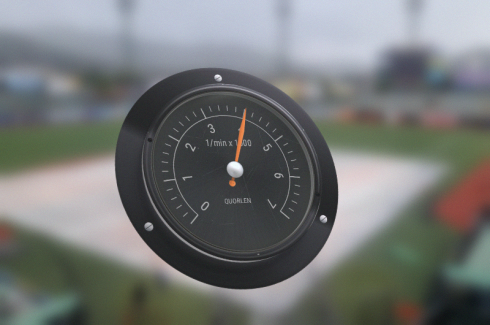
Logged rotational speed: 4000 rpm
